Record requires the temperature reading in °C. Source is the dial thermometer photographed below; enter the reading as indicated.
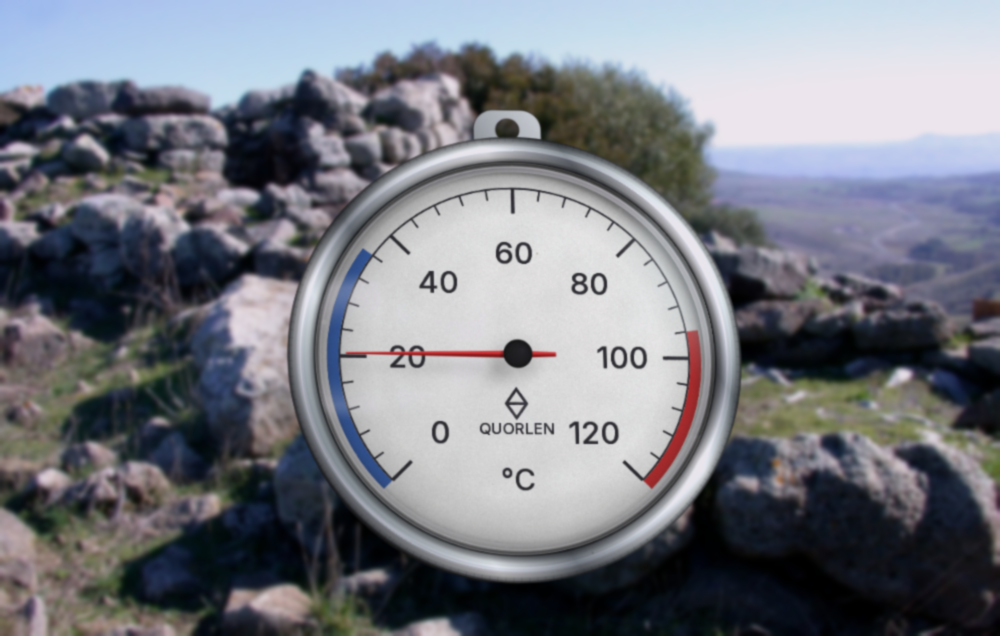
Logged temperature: 20 °C
